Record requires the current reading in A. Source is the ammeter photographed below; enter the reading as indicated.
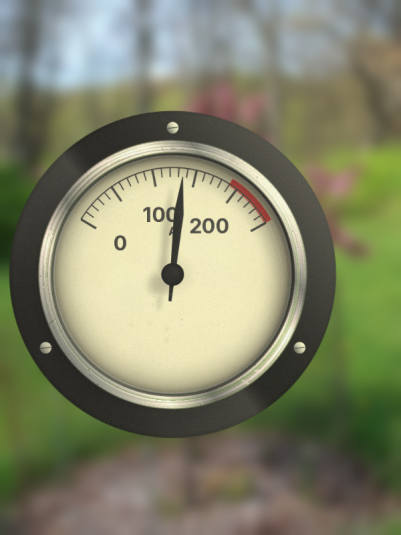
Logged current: 135 A
